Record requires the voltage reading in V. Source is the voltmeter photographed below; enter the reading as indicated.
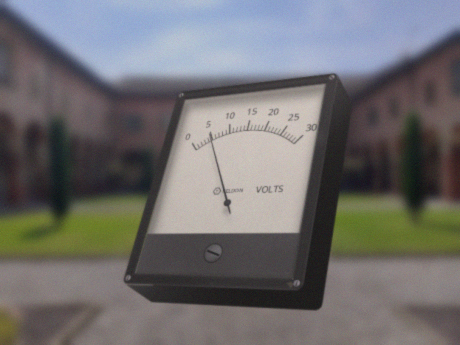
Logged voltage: 5 V
